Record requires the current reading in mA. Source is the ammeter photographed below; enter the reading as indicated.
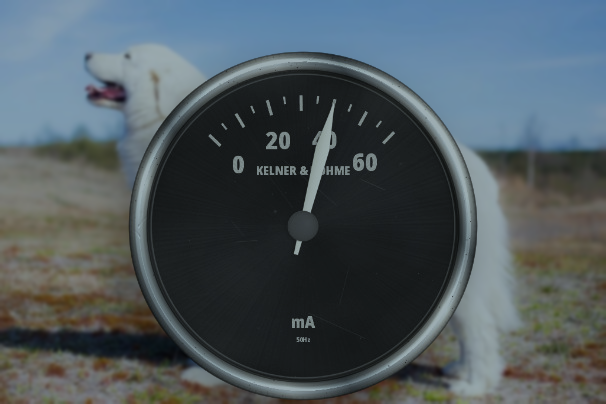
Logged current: 40 mA
